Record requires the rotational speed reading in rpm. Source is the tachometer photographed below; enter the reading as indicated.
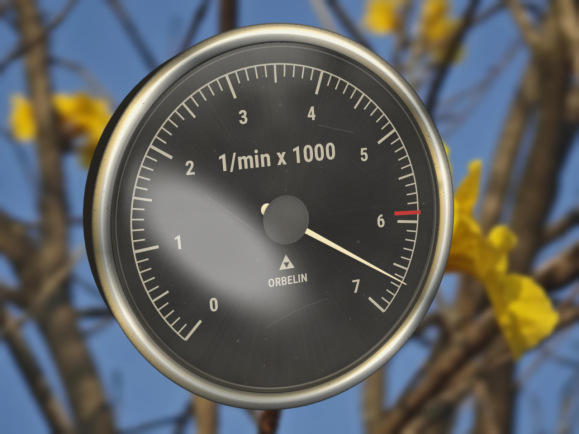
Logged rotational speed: 6650 rpm
